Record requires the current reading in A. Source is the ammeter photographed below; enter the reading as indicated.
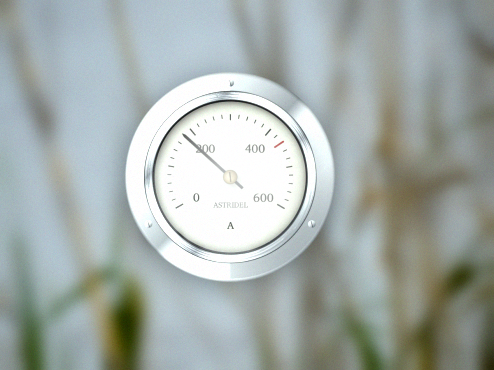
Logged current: 180 A
